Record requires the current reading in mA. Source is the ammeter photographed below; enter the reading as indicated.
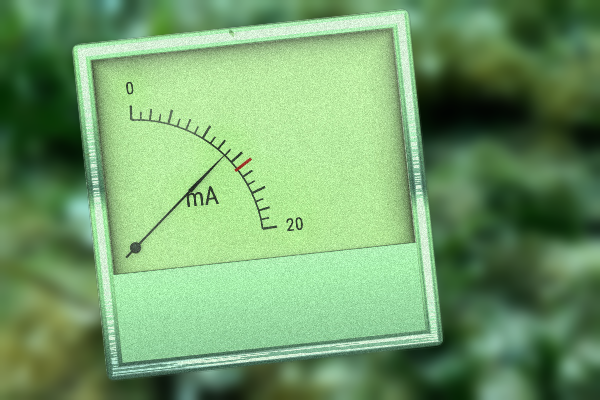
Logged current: 11 mA
